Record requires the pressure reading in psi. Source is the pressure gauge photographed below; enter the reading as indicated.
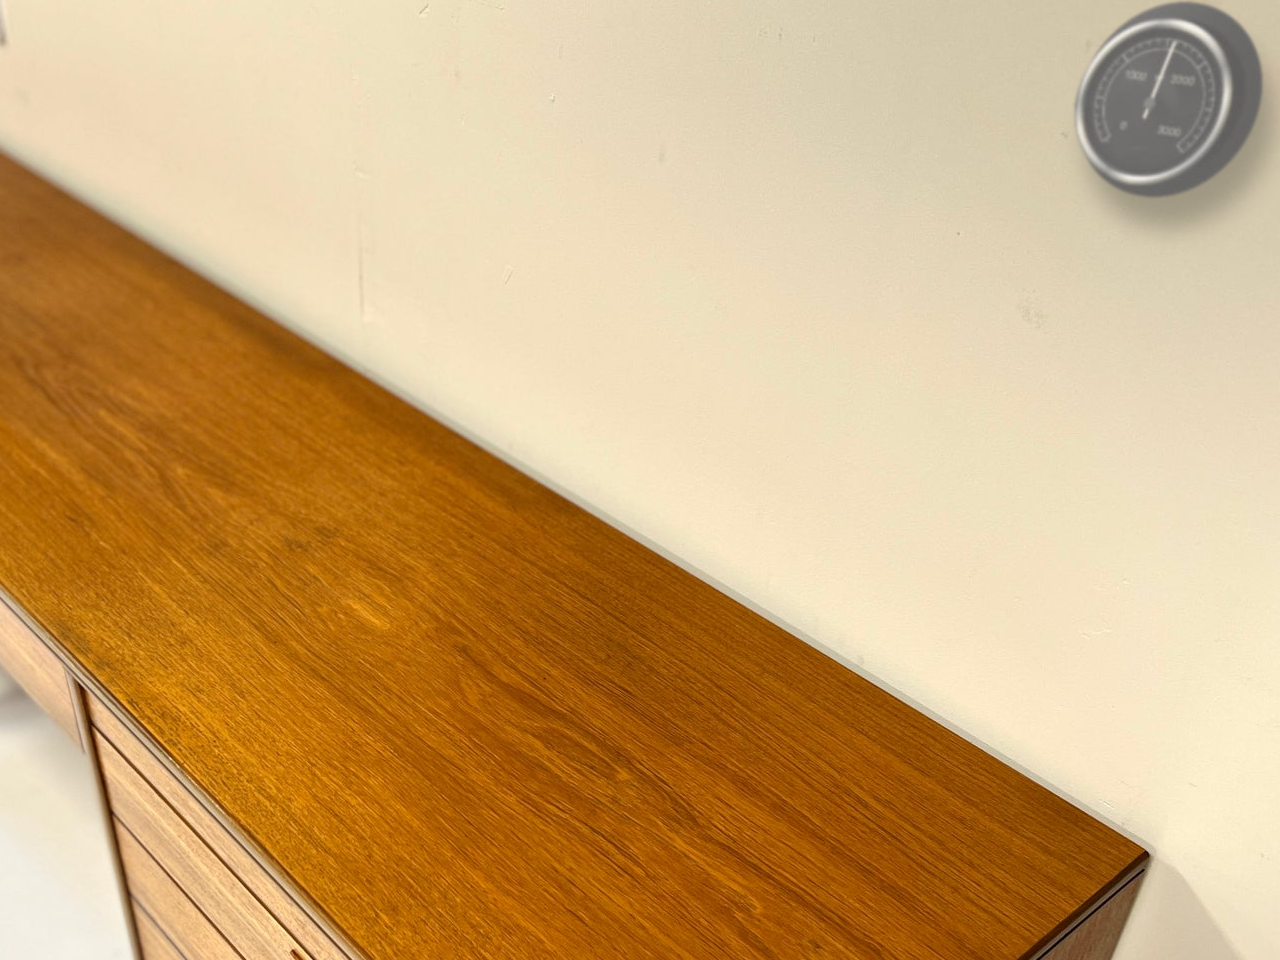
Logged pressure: 1600 psi
